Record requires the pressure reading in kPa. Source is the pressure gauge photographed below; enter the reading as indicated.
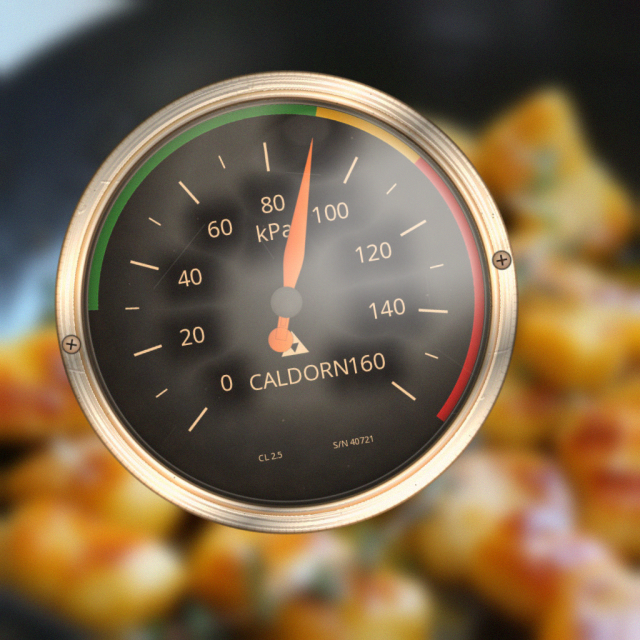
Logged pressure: 90 kPa
